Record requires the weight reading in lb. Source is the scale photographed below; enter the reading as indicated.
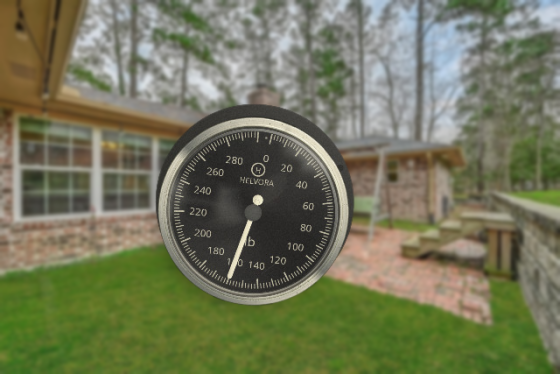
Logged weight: 160 lb
